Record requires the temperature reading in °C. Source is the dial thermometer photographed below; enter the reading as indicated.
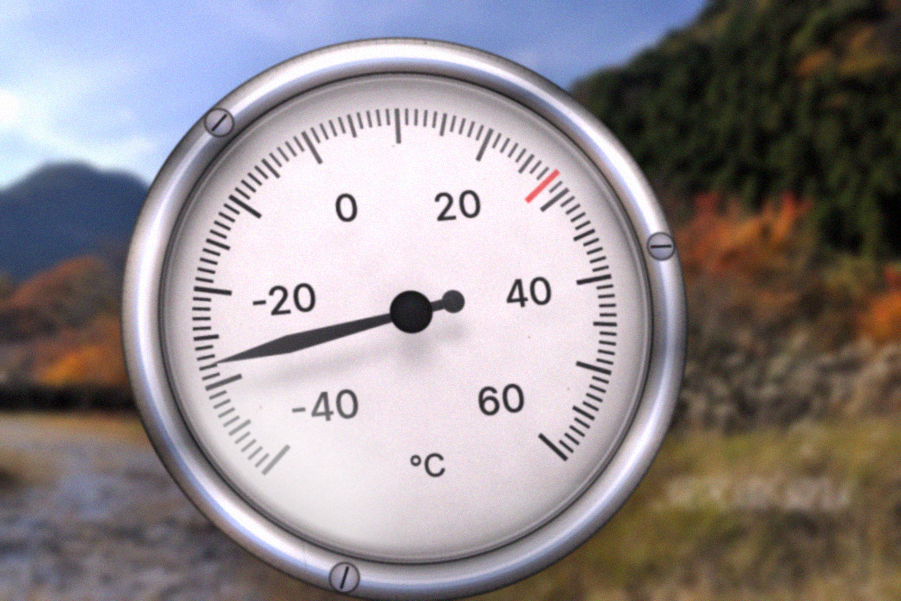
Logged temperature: -28 °C
